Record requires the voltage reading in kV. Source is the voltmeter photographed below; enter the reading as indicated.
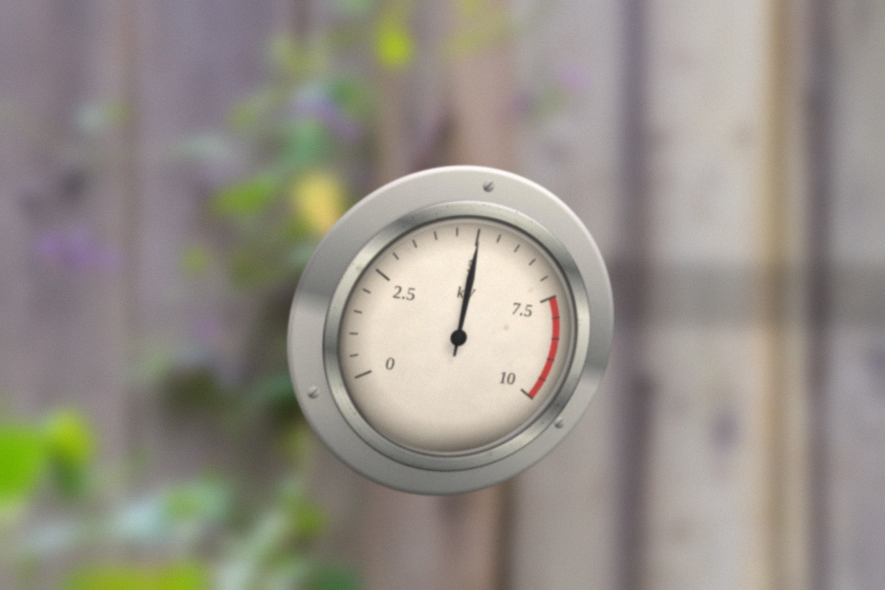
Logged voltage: 5 kV
